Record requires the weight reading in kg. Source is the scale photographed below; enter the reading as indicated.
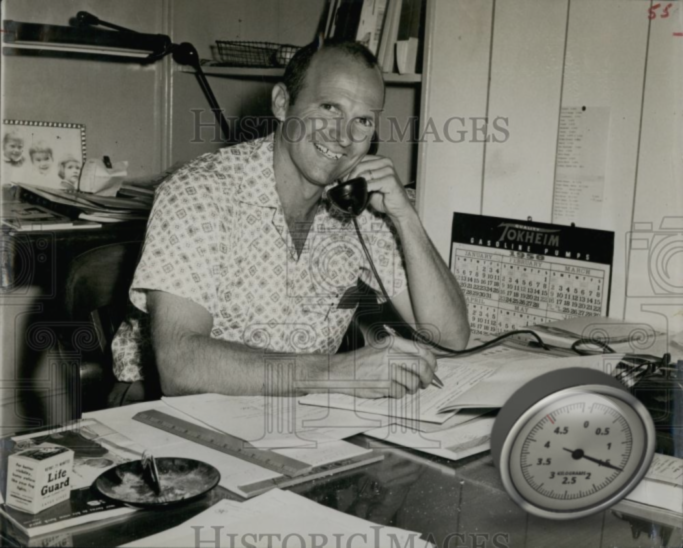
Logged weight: 1.5 kg
